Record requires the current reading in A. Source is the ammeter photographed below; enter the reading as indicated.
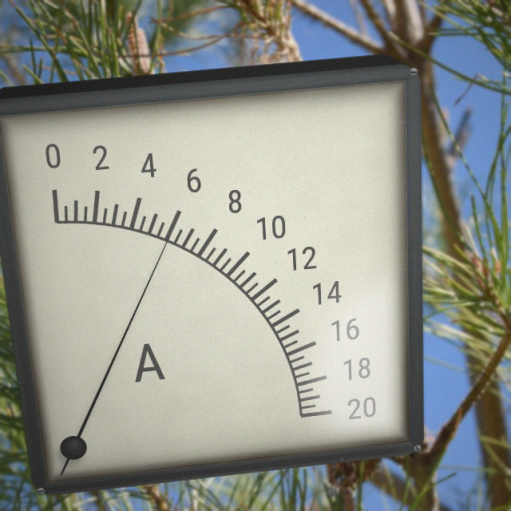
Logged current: 6 A
